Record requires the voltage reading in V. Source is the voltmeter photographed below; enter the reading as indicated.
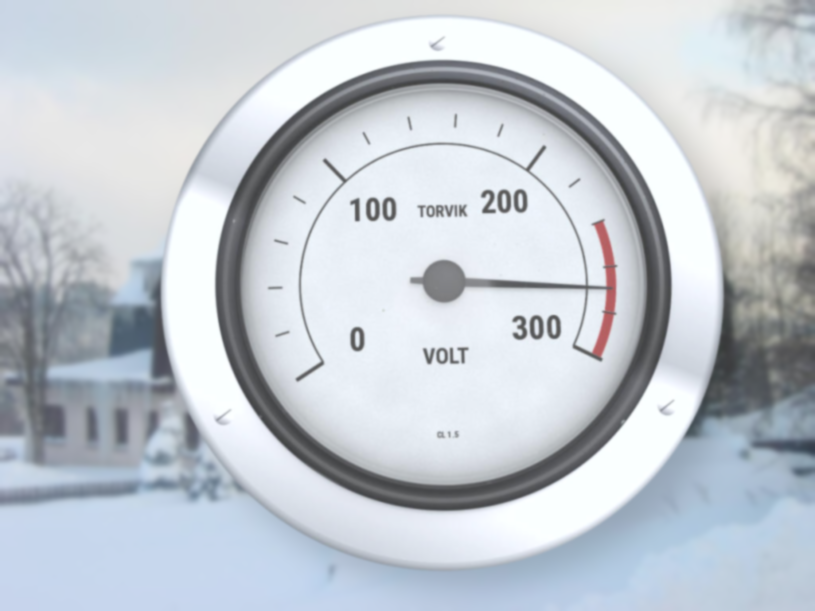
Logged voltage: 270 V
